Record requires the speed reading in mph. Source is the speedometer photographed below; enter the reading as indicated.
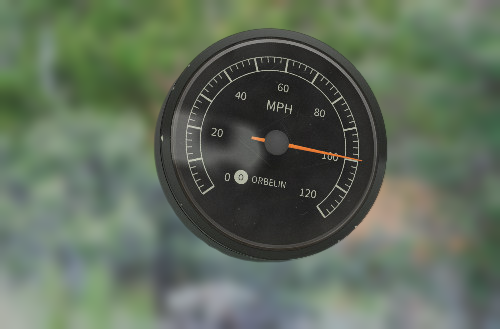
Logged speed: 100 mph
